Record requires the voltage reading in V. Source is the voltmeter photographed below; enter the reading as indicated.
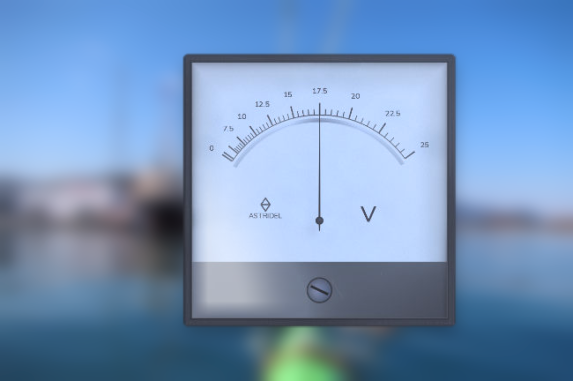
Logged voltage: 17.5 V
